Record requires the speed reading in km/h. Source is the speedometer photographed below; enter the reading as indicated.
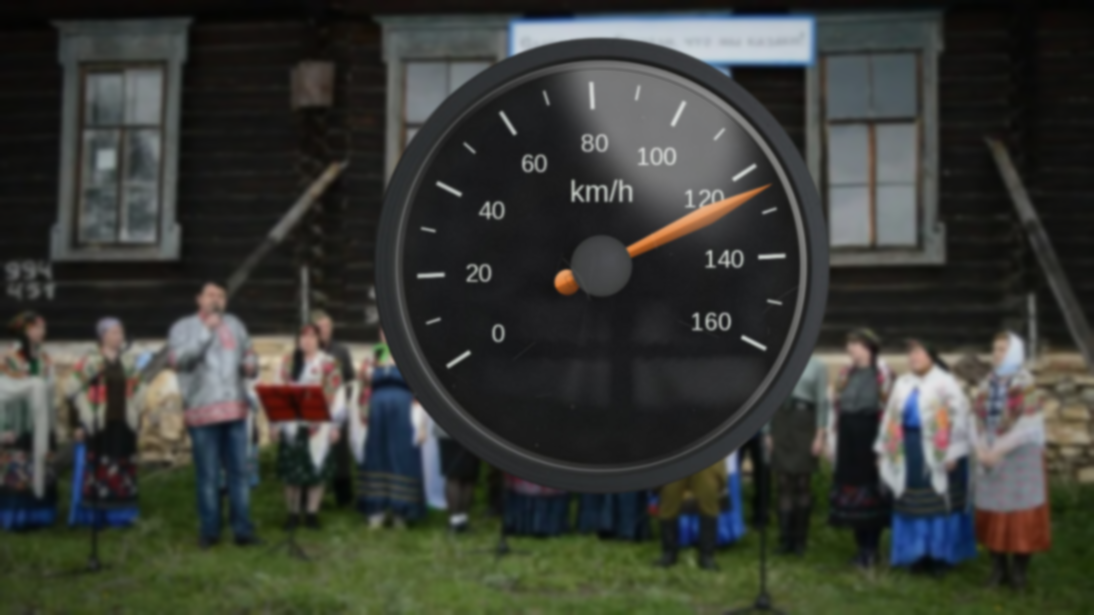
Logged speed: 125 km/h
